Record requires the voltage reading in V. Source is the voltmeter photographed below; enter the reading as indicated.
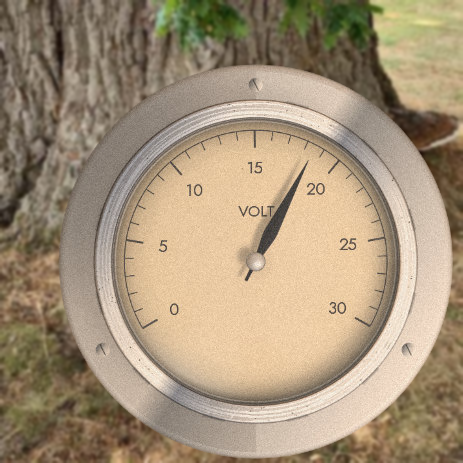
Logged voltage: 18.5 V
